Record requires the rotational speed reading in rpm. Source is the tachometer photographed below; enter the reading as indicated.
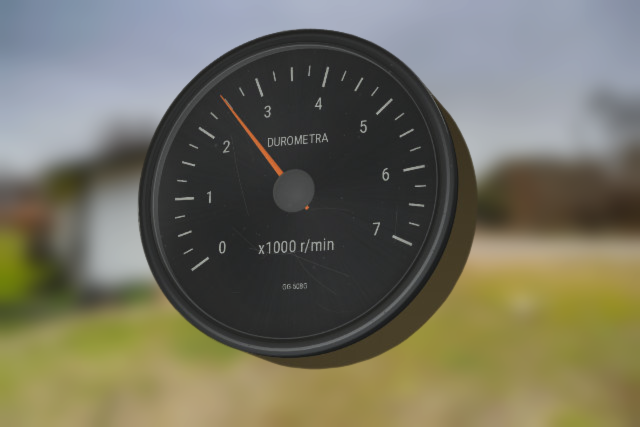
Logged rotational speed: 2500 rpm
